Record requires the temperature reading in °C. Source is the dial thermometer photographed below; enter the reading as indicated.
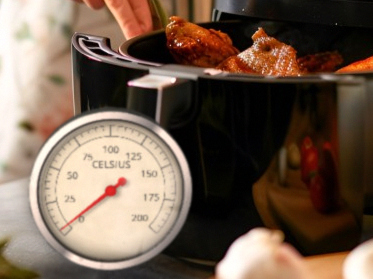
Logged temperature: 5 °C
